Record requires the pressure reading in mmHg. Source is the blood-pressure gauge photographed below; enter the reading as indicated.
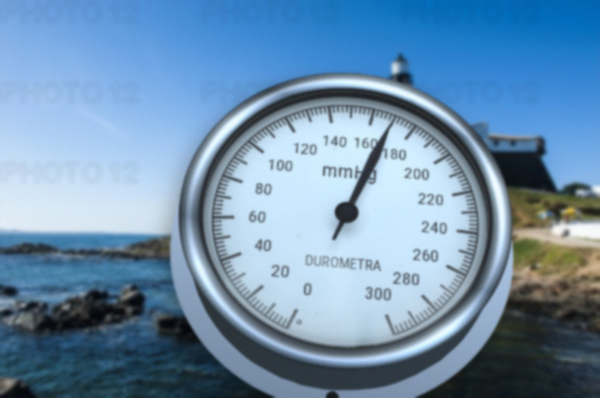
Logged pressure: 170 mmHg
